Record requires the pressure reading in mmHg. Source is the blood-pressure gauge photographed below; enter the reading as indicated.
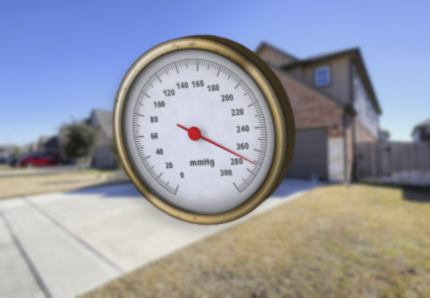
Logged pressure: 270 mmHg
